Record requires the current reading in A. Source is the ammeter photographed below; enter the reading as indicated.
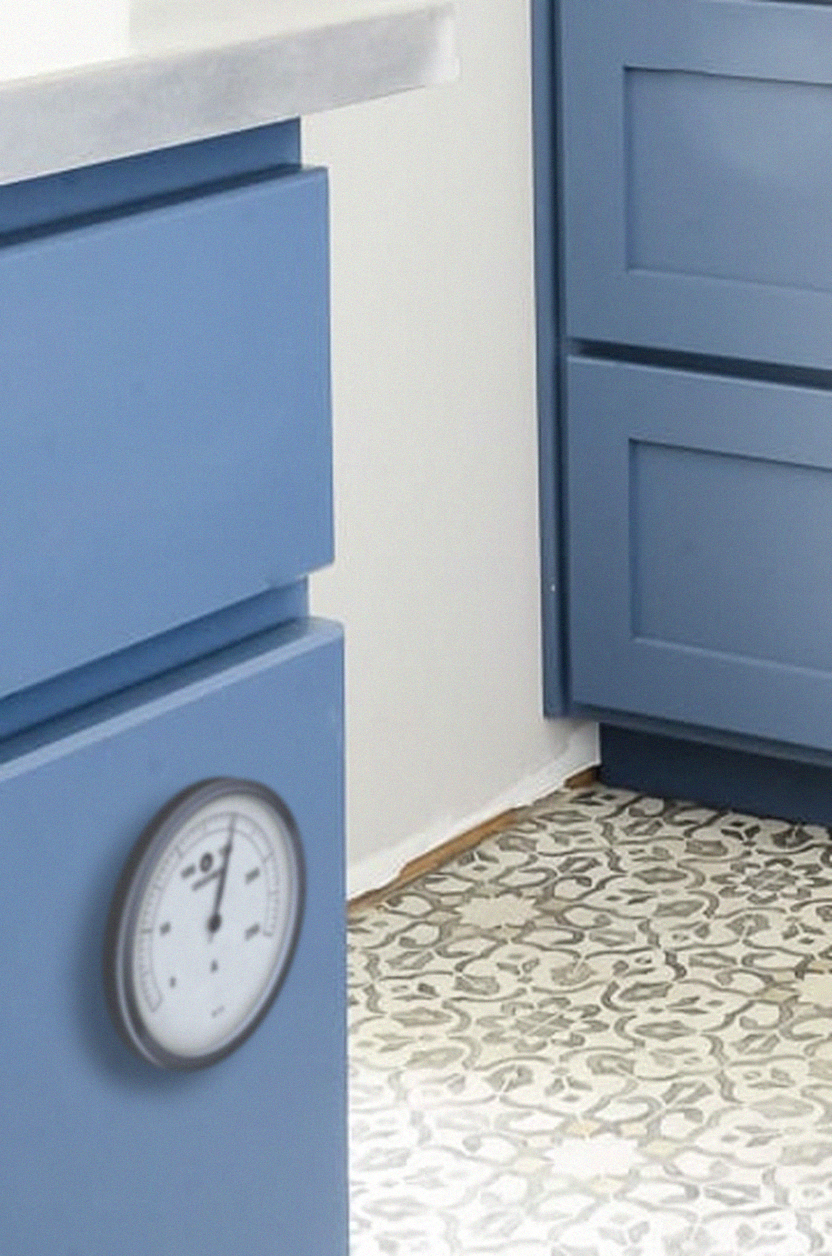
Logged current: 150 A
